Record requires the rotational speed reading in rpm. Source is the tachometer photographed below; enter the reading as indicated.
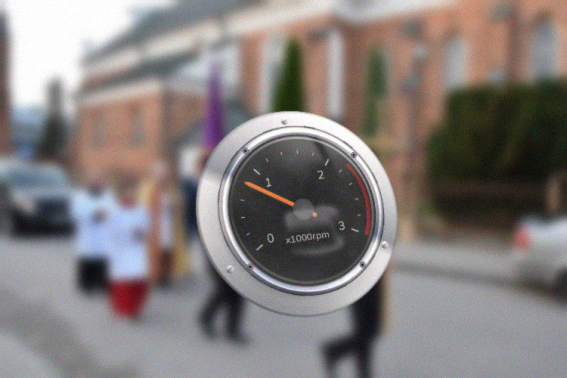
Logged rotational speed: 800 rpm
